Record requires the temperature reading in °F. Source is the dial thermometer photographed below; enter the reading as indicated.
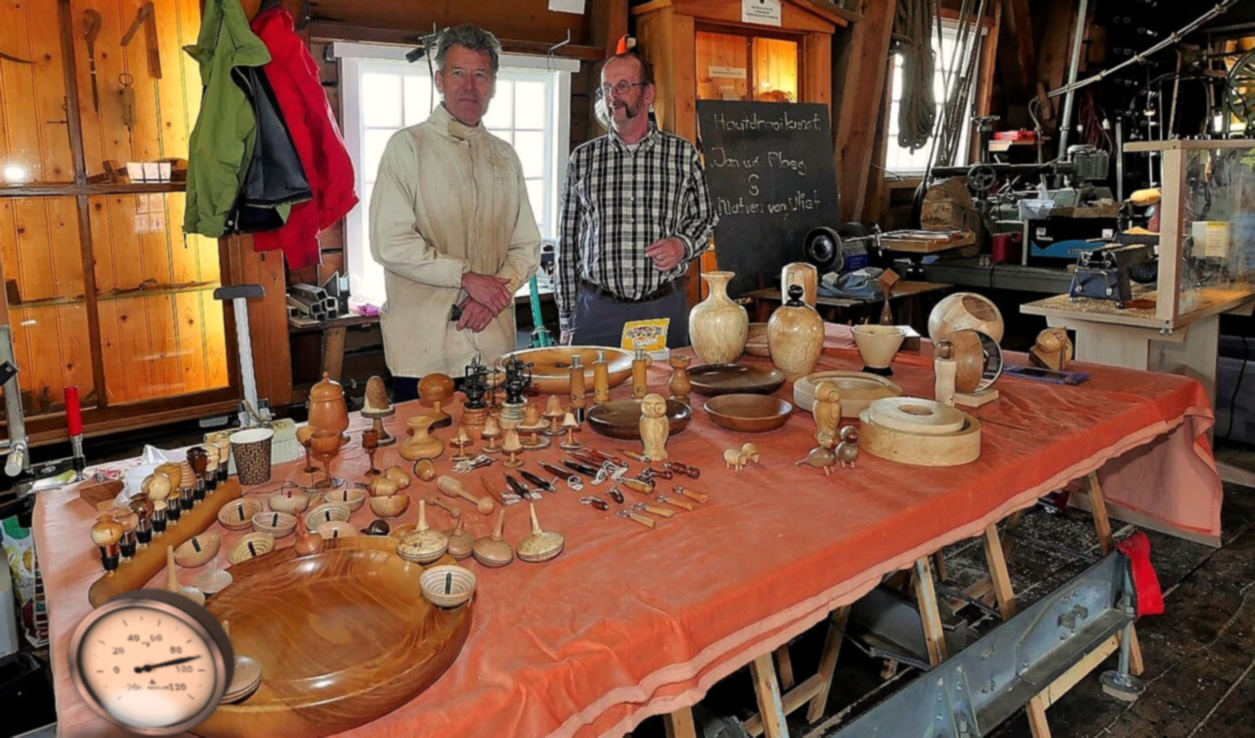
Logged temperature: 90 °F
